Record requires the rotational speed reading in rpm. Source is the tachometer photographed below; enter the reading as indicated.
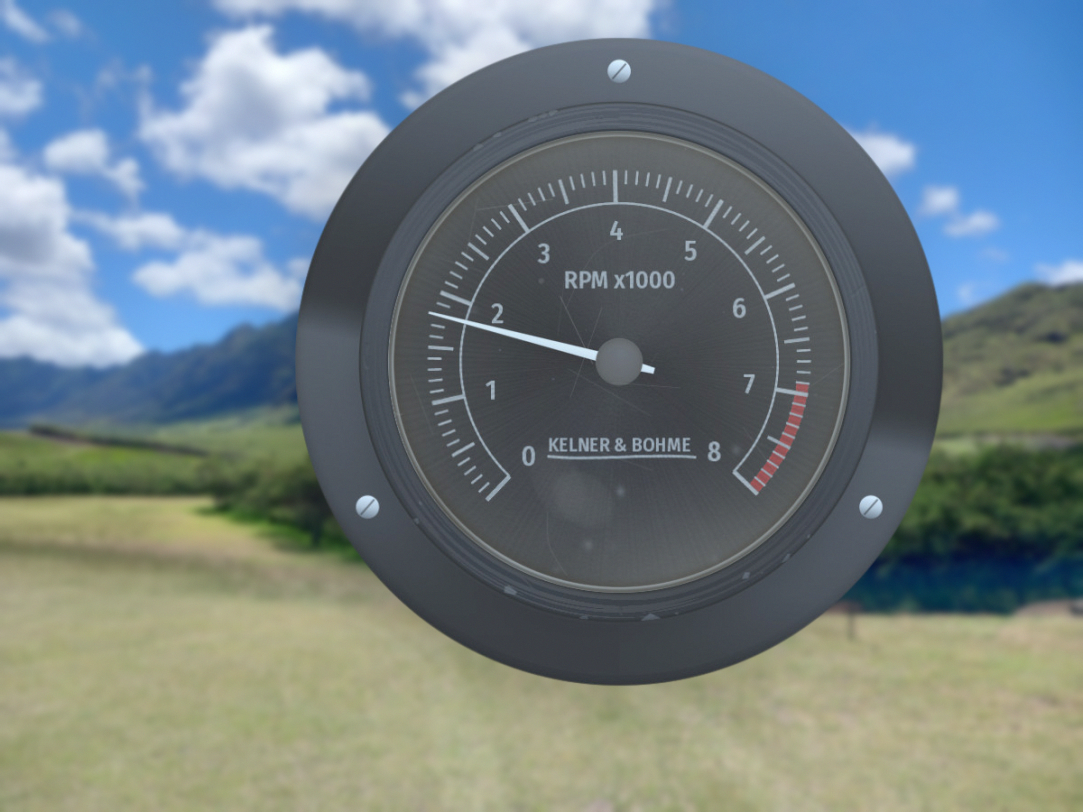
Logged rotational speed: 1800 rpm
